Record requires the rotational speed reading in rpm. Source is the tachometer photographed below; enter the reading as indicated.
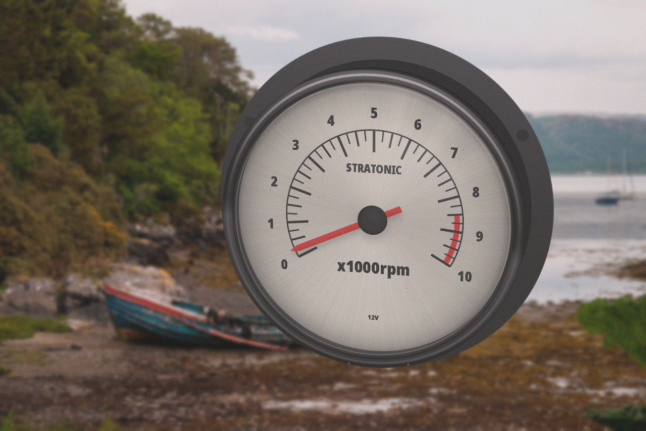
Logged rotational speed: 250 rpm
